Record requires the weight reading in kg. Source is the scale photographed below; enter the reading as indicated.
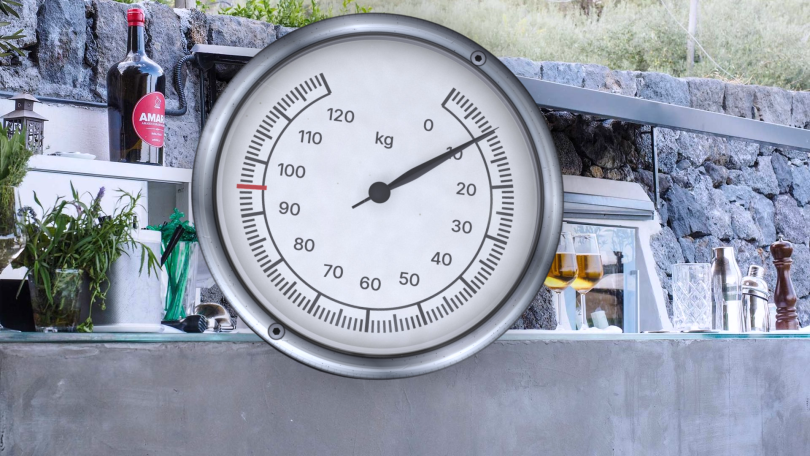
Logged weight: 10 kg
